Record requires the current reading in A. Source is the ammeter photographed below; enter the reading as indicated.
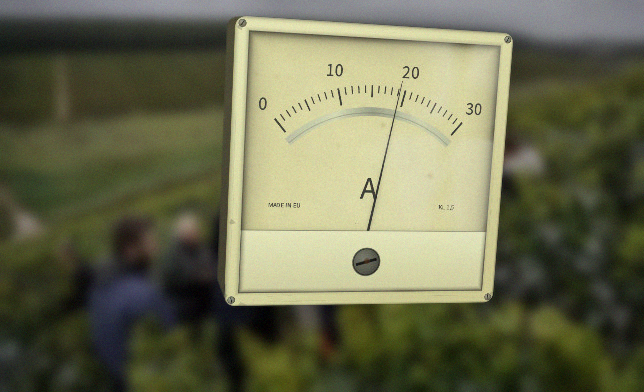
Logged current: 19 A
